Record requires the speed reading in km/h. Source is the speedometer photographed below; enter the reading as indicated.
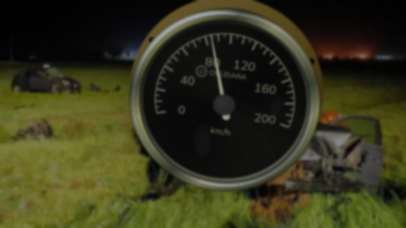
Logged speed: 85 km/h
